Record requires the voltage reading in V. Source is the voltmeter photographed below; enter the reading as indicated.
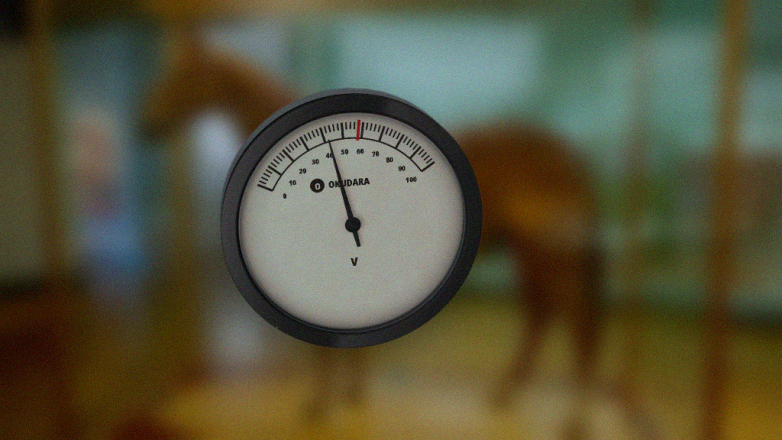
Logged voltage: 42 V
